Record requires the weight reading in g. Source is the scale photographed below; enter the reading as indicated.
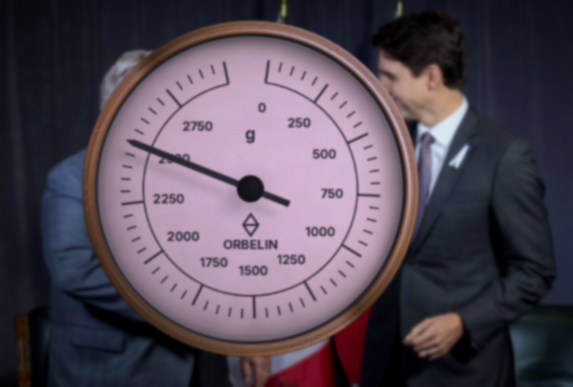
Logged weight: 2500 g
